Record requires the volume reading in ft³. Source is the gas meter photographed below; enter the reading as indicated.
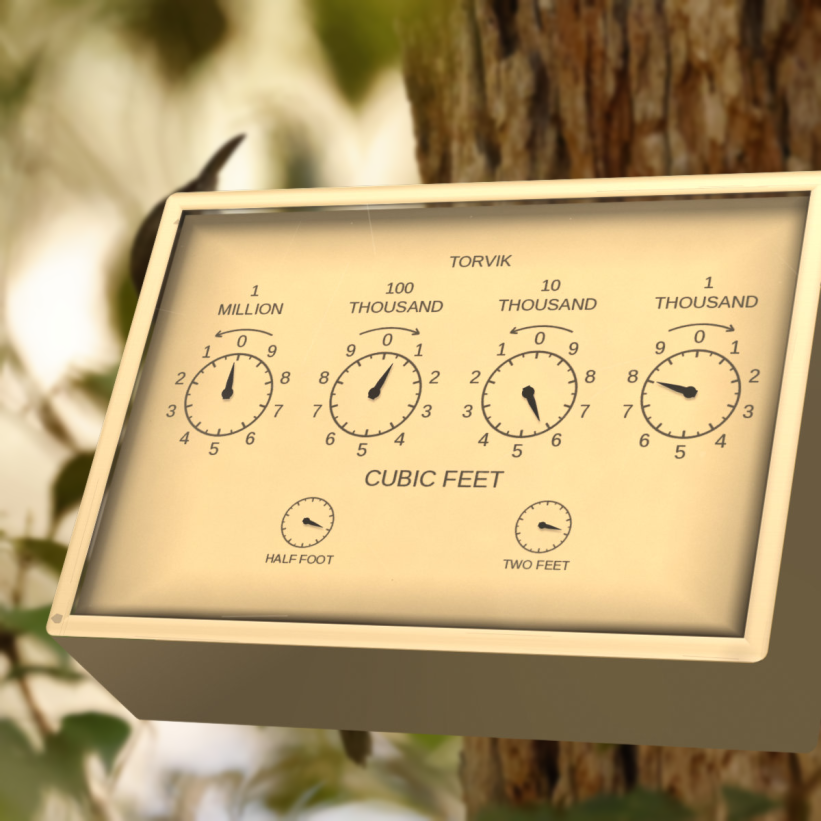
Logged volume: 5800 ft³
